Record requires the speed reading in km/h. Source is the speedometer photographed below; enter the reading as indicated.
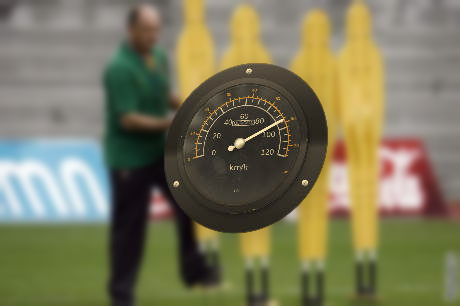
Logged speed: 95 km/h
